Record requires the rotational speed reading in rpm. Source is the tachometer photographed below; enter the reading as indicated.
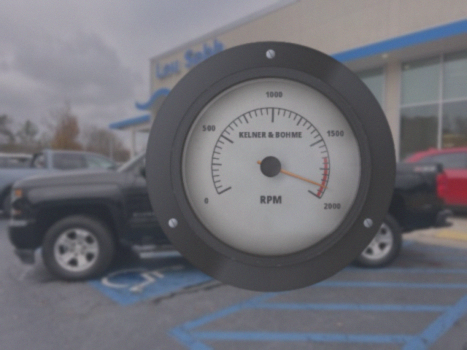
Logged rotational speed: 1900 rpm
